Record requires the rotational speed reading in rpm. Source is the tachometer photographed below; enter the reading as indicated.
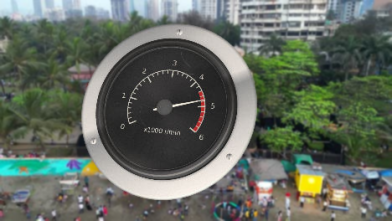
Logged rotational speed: 4800 rpm
